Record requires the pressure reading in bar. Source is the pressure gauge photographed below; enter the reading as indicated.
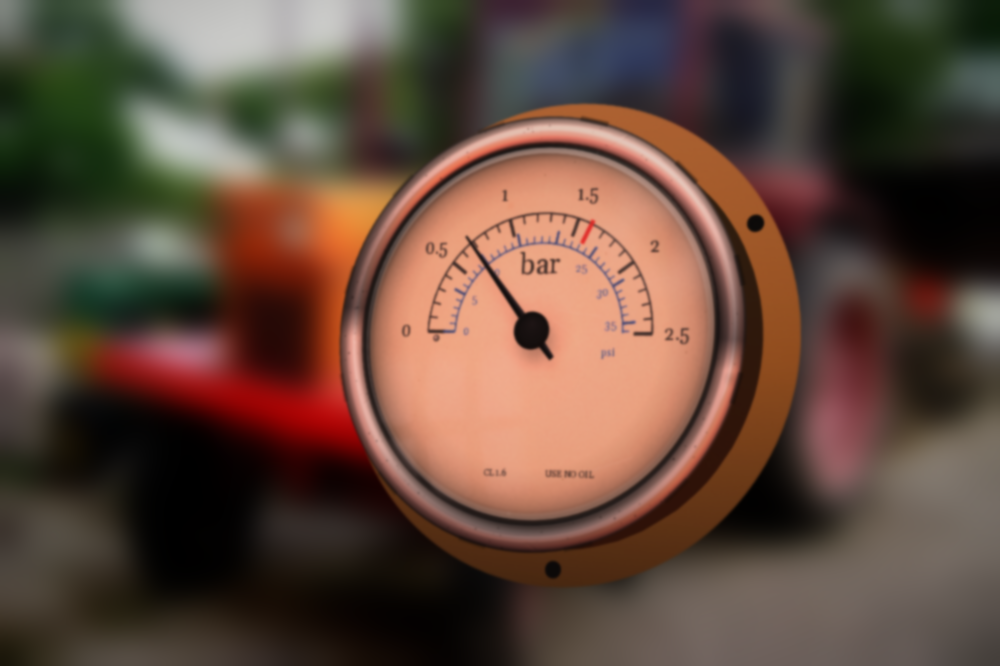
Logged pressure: 0.7 bar
